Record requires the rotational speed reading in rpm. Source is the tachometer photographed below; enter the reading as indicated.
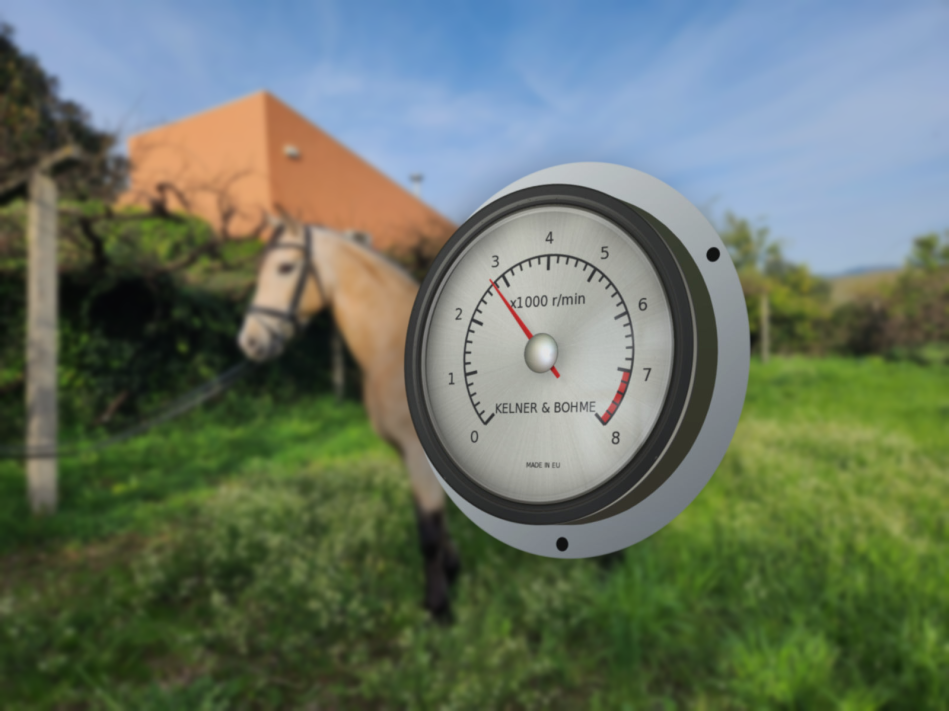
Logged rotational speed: 2800 rpm
